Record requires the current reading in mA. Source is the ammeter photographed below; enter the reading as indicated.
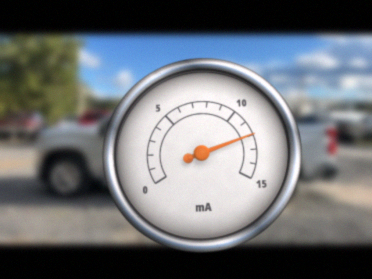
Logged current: 12 mA
